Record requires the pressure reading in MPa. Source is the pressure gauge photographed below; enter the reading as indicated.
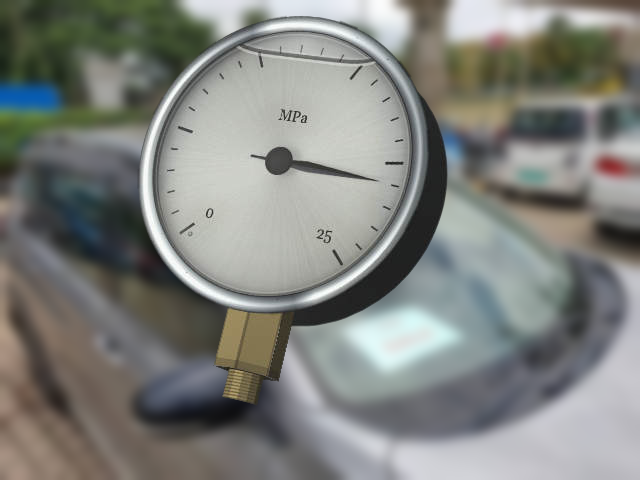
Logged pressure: 21 MPa
